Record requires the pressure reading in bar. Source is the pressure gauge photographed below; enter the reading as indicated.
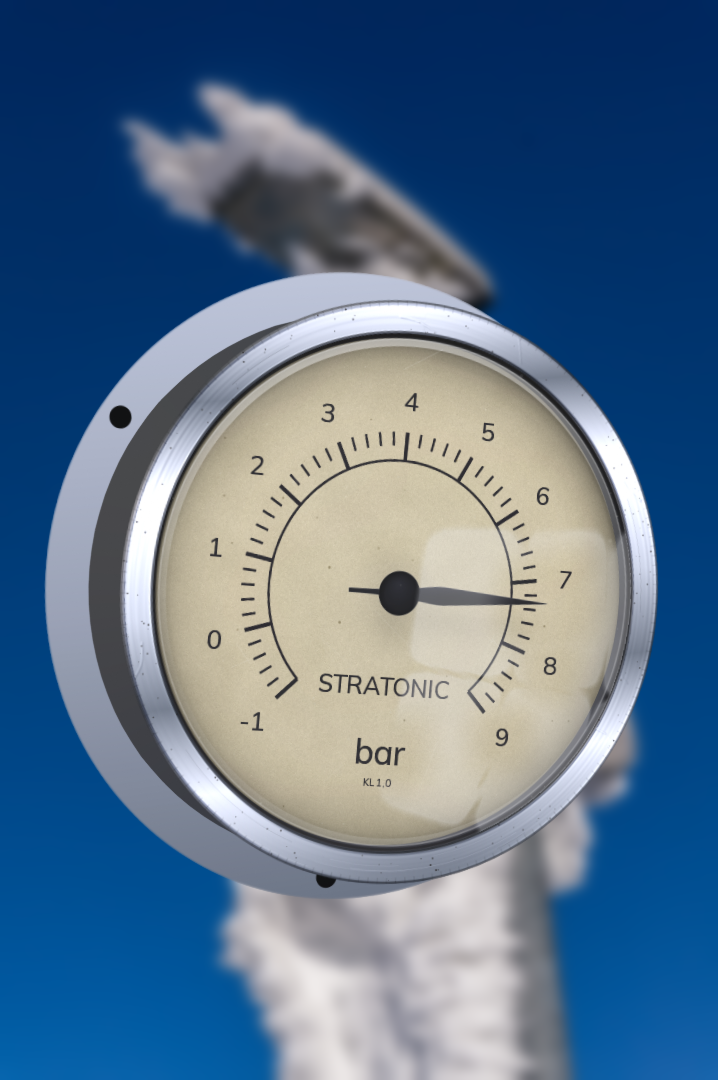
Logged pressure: 7.3 bar
